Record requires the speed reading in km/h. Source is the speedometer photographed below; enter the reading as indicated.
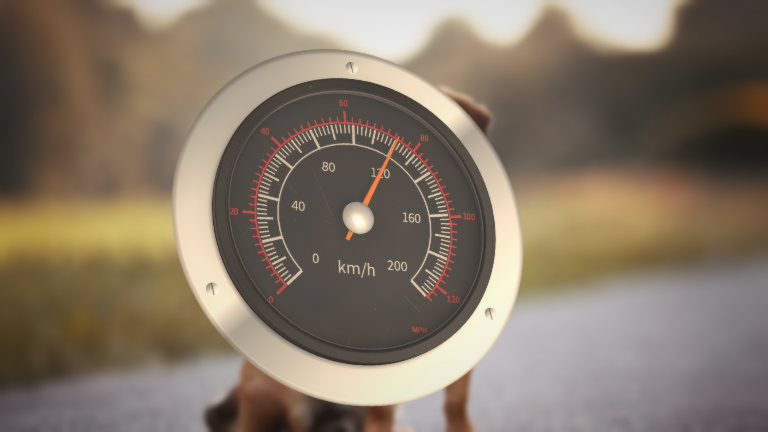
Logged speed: 120 km/h
